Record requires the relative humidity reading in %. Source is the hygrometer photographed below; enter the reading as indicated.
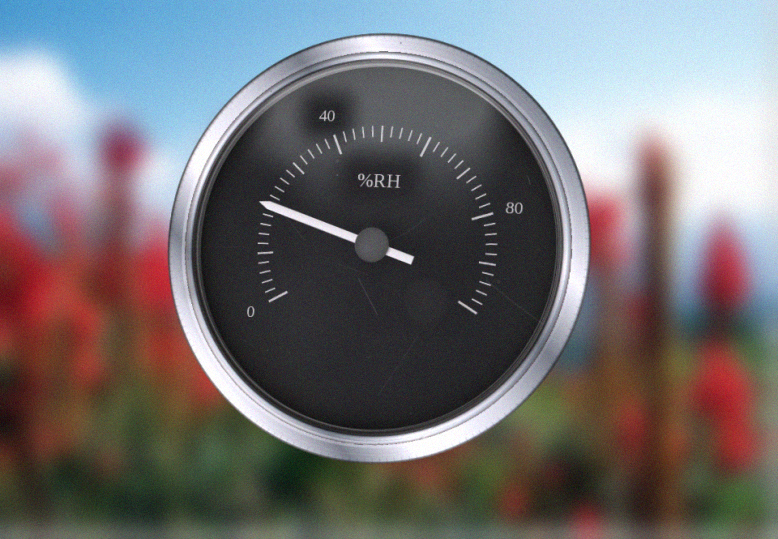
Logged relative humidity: 20 %
